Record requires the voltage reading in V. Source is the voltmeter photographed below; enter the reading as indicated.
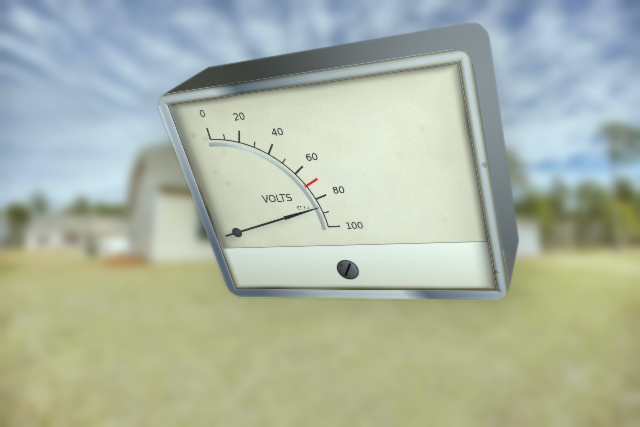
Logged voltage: 85 V
